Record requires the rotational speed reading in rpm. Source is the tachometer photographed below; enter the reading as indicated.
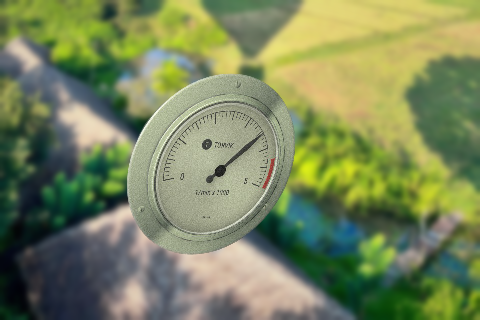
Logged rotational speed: 3500 rpm
